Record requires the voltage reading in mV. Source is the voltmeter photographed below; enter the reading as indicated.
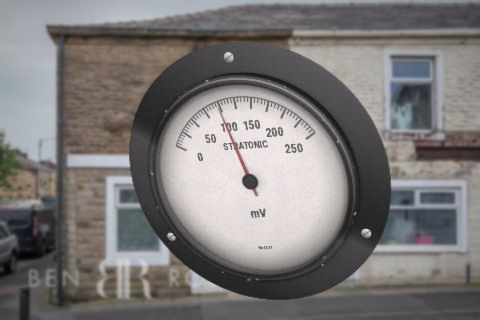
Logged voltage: 100 mV
